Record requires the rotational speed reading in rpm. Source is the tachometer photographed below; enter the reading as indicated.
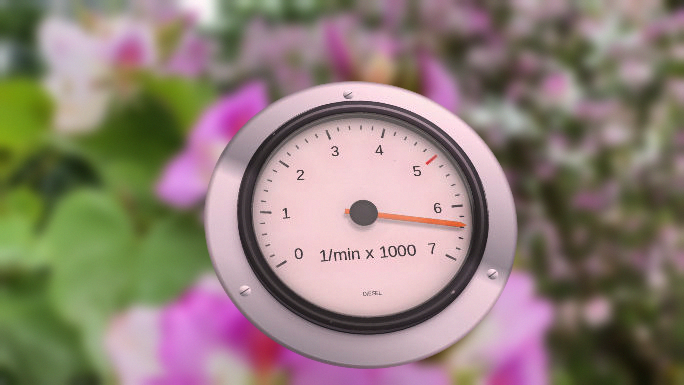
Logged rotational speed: 6400 rpm
